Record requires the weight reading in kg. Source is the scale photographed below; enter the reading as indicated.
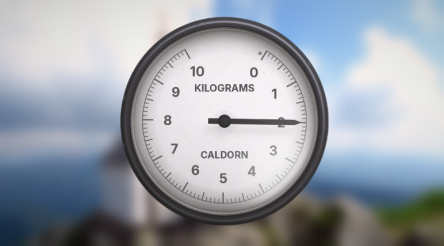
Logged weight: 2 kg
